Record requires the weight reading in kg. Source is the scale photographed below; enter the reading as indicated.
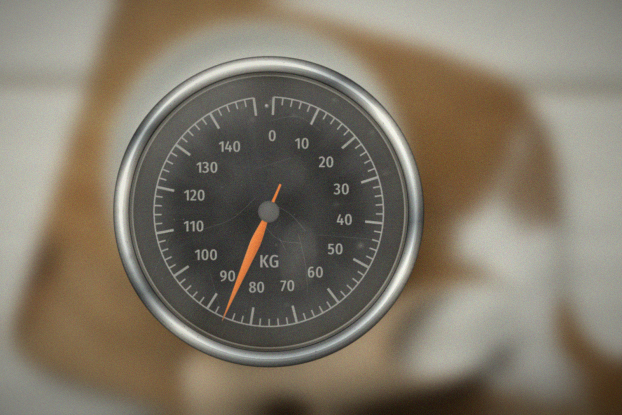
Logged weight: 86 kg
